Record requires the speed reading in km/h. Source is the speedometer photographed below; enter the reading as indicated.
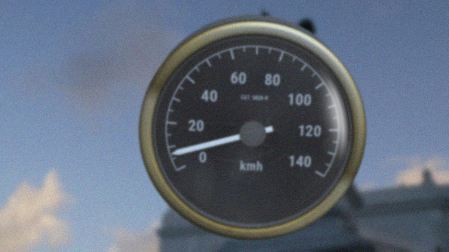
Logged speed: 7.5 km/h
